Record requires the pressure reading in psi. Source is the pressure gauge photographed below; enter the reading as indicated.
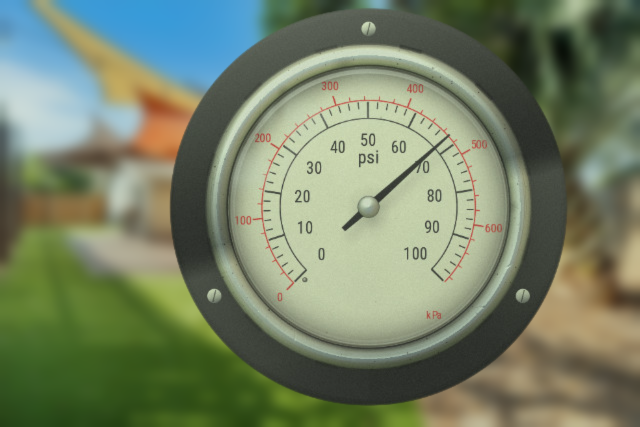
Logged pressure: 68 psi
